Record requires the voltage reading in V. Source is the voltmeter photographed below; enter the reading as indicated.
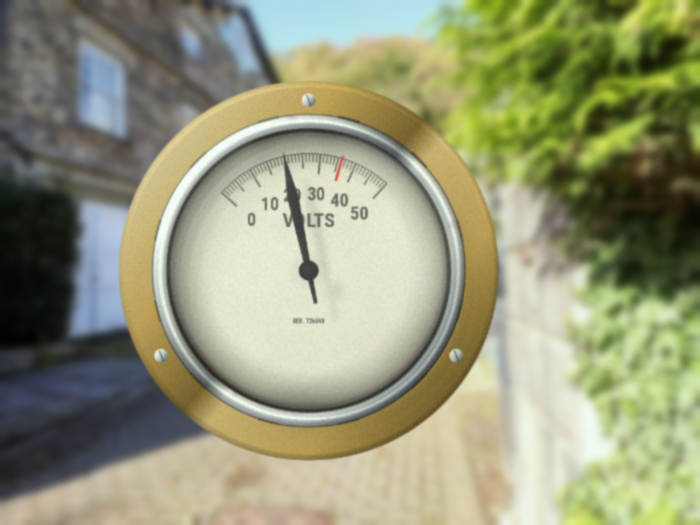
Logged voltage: 20 V
